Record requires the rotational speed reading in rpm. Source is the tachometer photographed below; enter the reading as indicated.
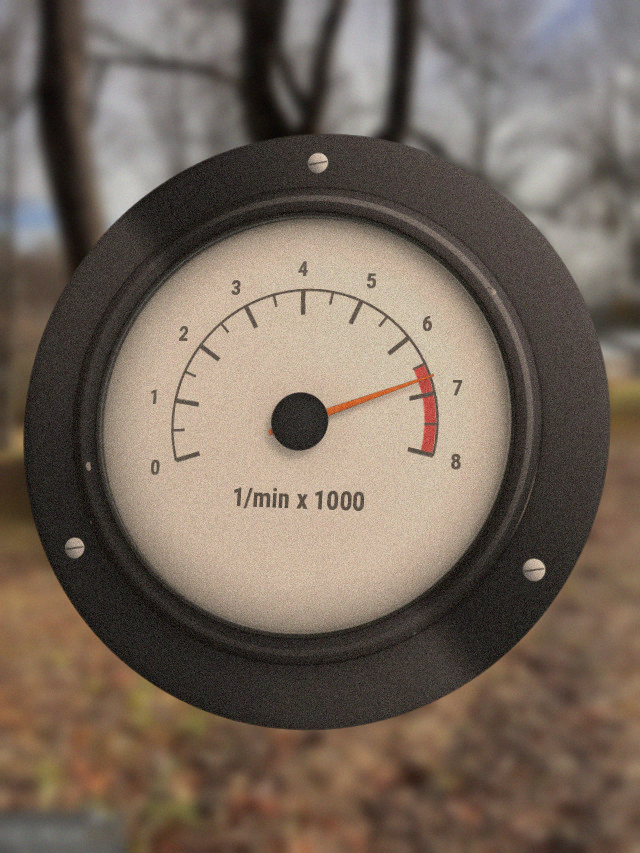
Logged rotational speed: 6750 rpm
